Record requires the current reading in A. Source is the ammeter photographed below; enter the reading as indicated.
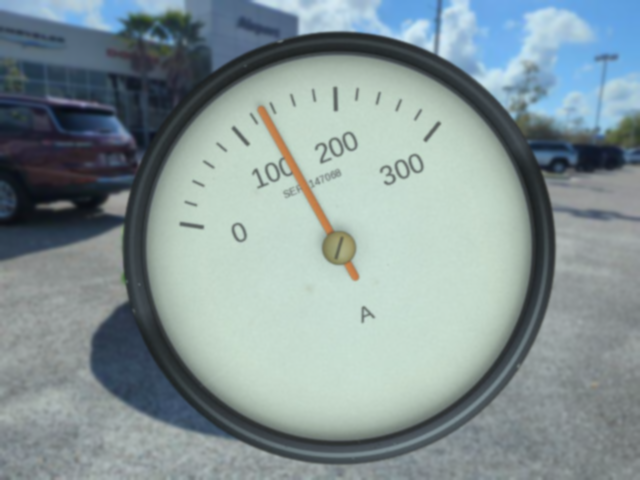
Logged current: 130 A
